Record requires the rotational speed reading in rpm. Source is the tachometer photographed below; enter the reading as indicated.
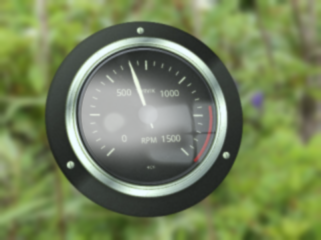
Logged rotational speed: 650 rpm
